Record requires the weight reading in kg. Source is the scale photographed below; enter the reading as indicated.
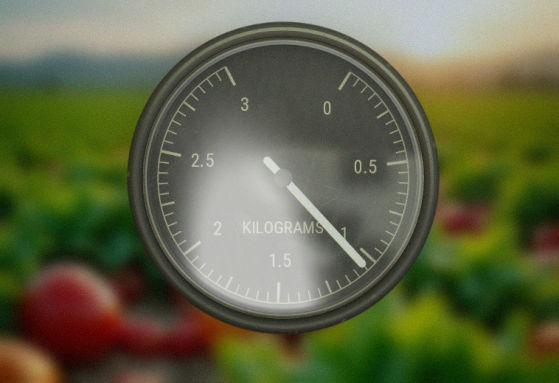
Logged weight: 1.05 kg
